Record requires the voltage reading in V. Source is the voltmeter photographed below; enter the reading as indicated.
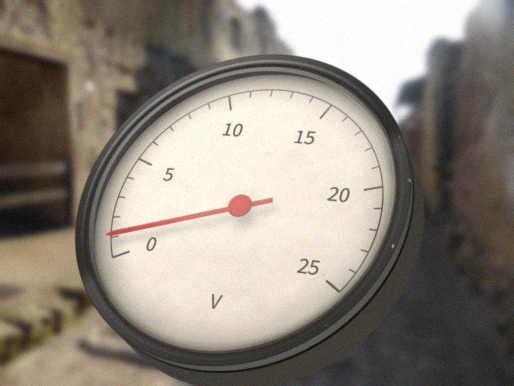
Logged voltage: 1 V
